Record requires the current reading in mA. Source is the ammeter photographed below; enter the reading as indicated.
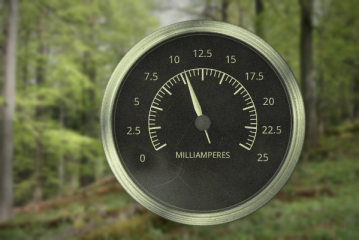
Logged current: 10.5 mA
